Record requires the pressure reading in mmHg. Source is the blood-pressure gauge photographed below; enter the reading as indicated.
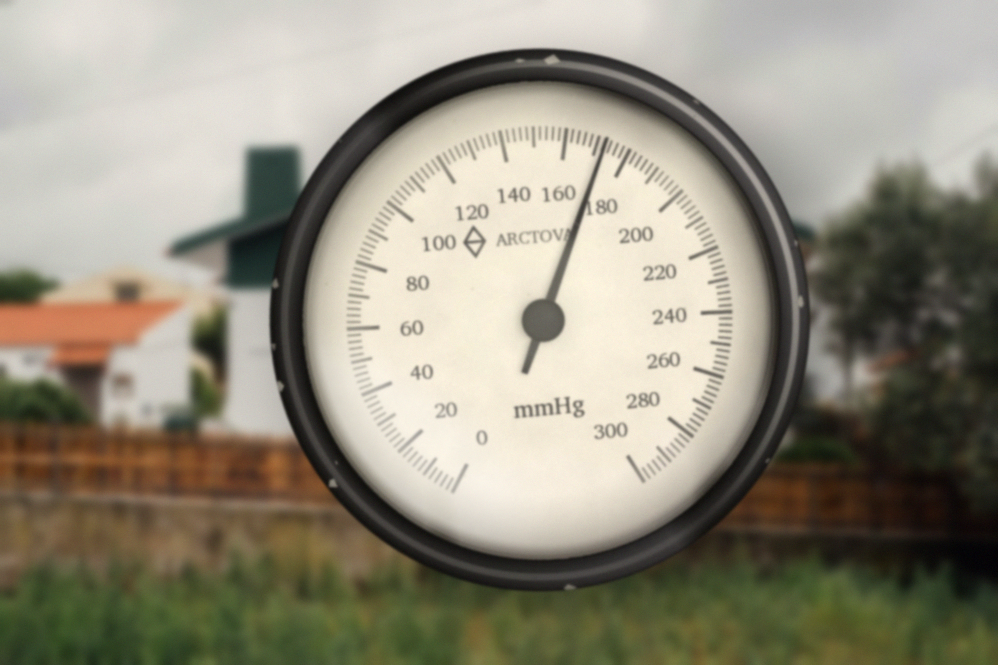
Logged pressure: 172 mmHg
